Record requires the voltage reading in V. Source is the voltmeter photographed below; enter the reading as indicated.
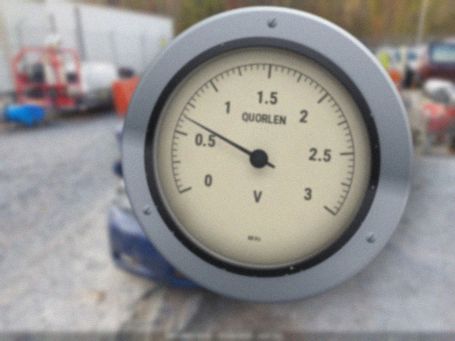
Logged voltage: 0.65 V
